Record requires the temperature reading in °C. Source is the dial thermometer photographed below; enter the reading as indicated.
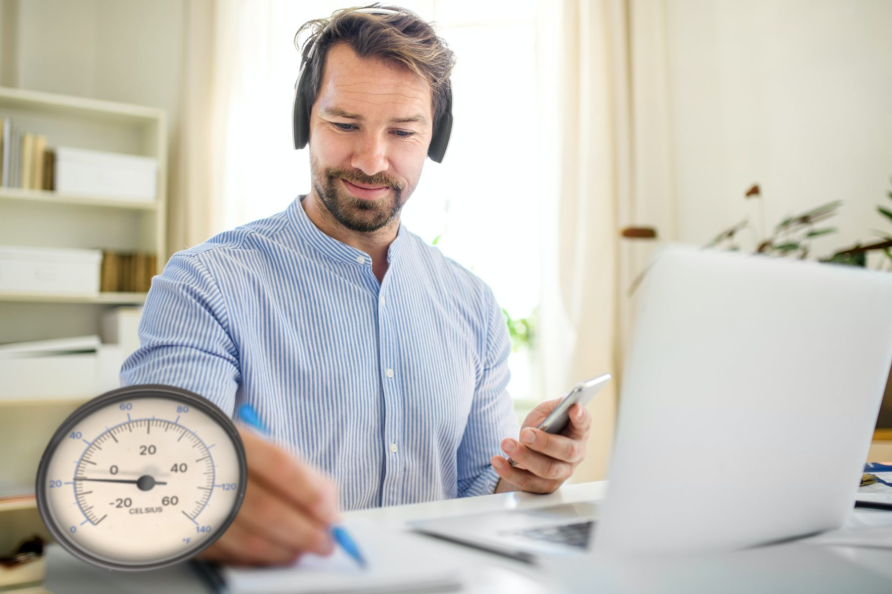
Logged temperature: -5 °C
